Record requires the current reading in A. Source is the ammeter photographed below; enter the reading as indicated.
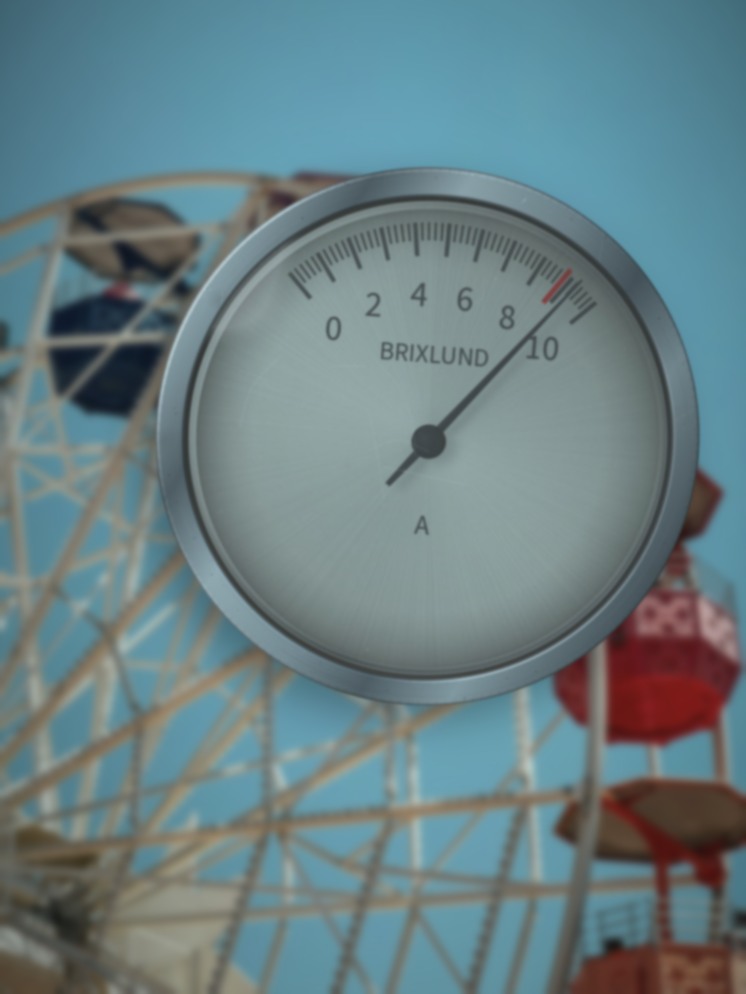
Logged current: 9.2 A
